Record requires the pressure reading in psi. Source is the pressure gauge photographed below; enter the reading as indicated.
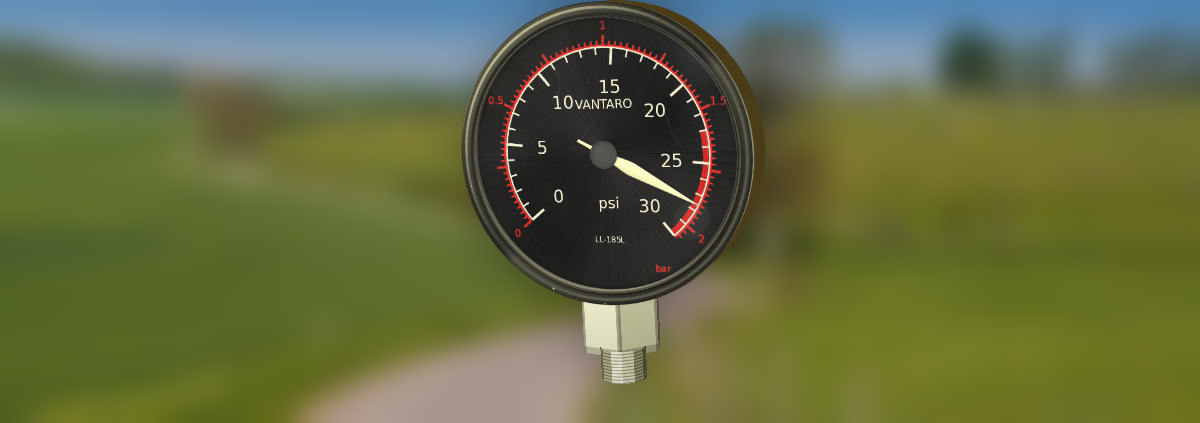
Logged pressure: 27.5 psi
